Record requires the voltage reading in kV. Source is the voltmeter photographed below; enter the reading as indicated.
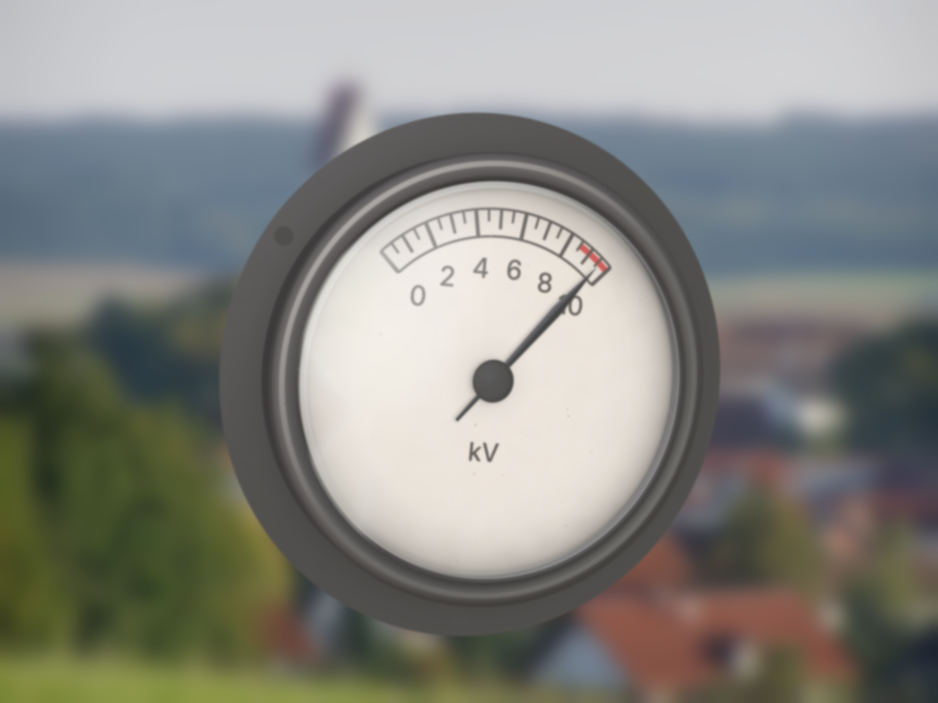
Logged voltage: 9.5 kV
